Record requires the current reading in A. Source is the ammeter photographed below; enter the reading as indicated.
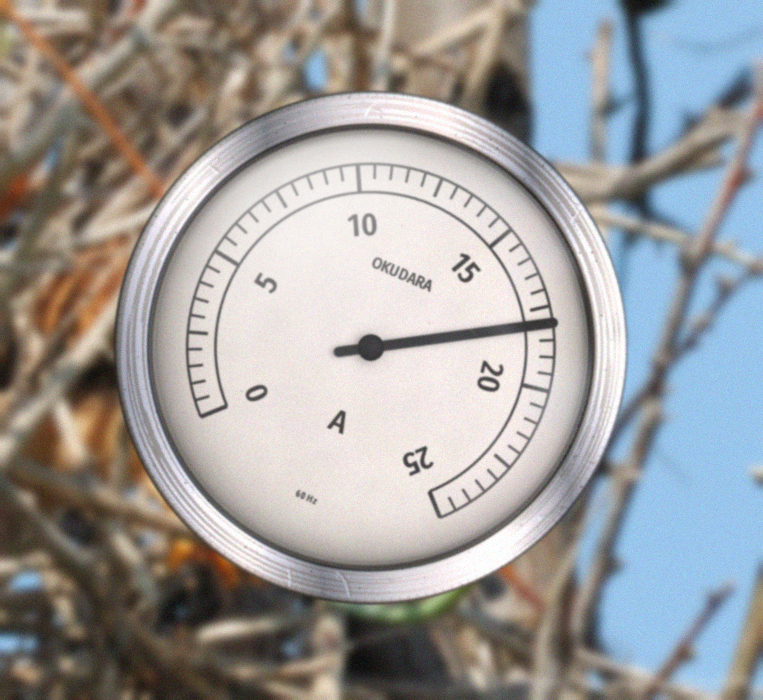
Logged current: 18 A
